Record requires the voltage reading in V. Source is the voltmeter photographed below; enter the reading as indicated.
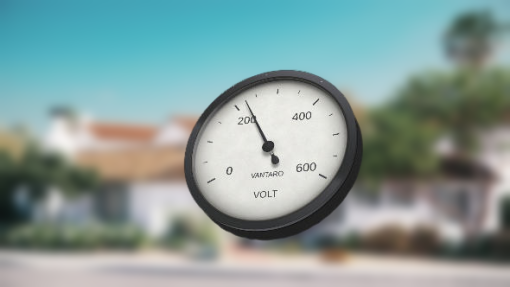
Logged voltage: 225 V
